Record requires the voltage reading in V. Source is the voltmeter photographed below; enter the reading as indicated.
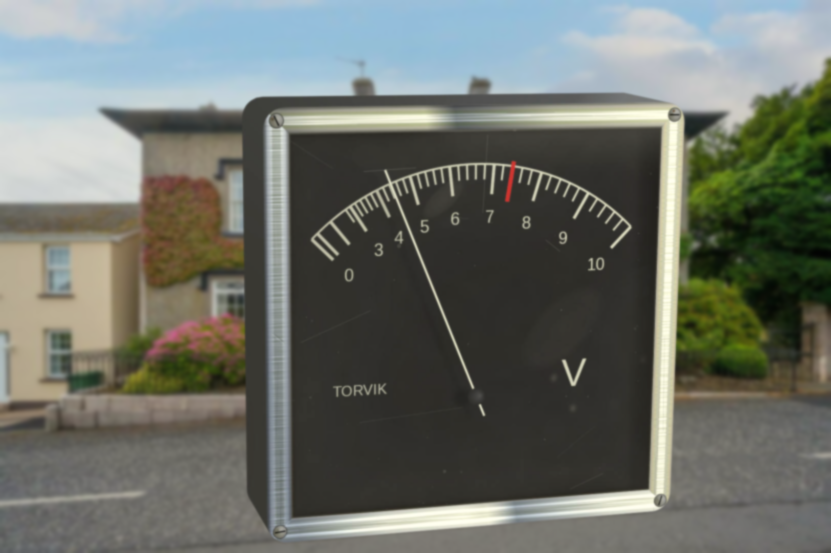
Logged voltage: 4.4 V
